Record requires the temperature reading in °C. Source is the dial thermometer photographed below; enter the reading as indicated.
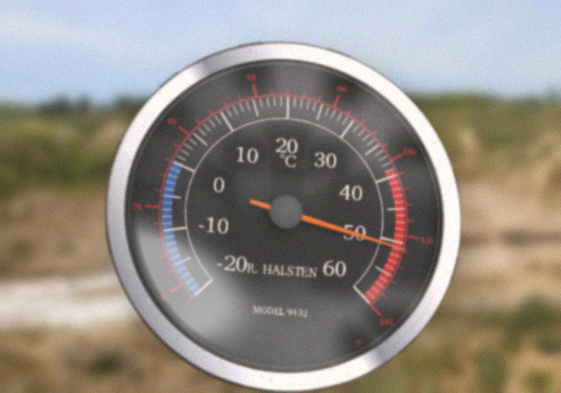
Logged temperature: 51 °C
